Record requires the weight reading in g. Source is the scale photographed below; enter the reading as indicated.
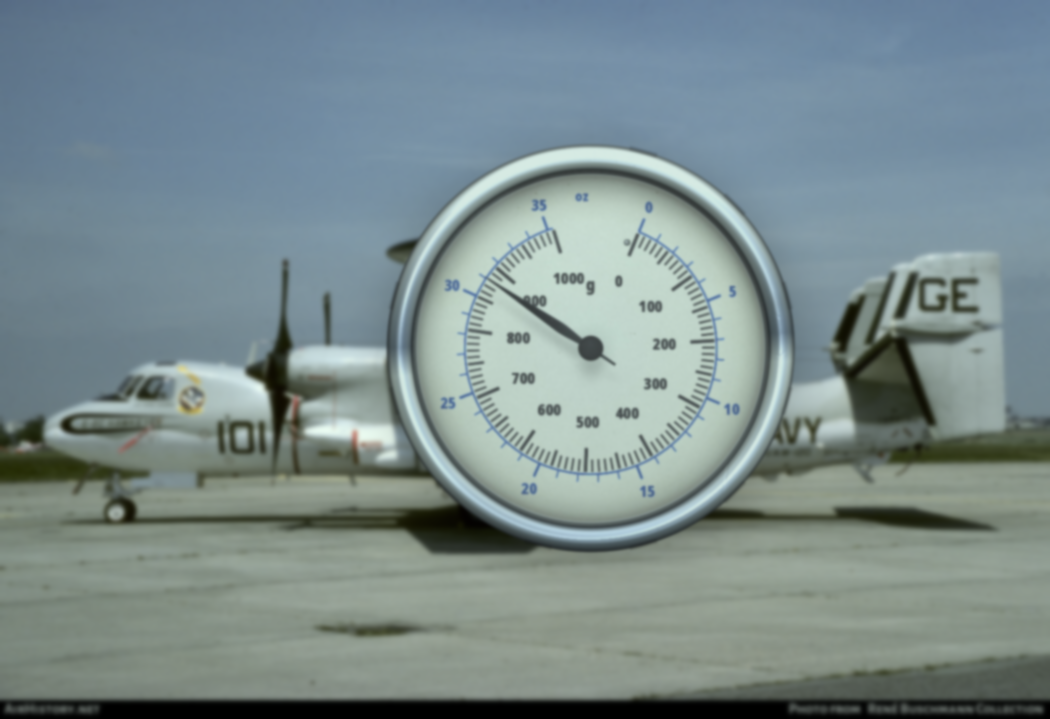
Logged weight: 880 g
